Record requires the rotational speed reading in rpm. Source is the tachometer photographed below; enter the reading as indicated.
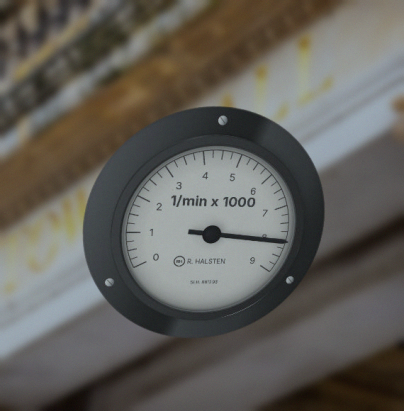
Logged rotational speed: 8000 rpm
